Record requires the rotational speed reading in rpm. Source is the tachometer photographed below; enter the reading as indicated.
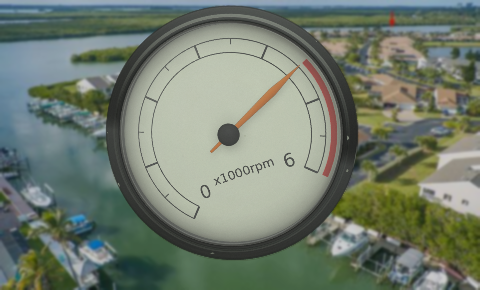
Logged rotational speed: 4500 rpm
